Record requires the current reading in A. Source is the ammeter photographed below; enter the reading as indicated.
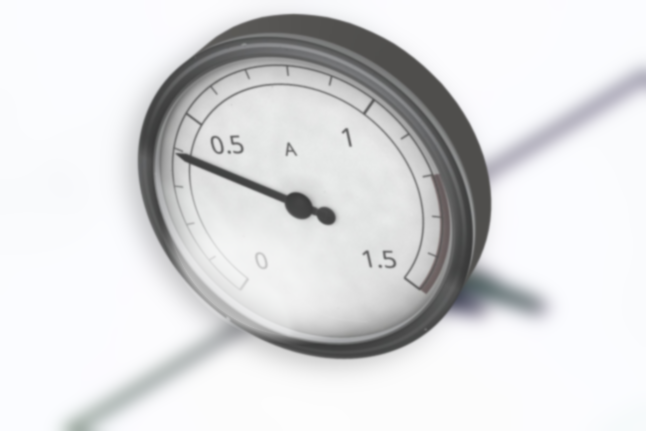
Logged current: 0.4 A
